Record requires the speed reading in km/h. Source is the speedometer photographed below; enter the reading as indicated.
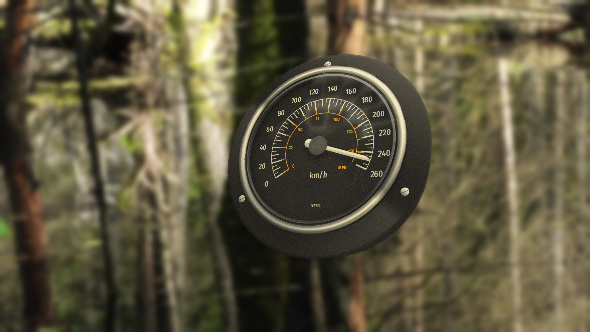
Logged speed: 250 km/h
